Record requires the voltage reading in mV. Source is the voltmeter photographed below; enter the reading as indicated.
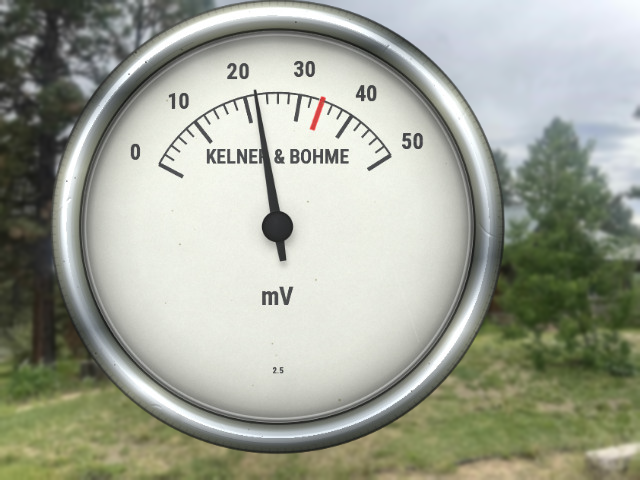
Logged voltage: 22 mV
